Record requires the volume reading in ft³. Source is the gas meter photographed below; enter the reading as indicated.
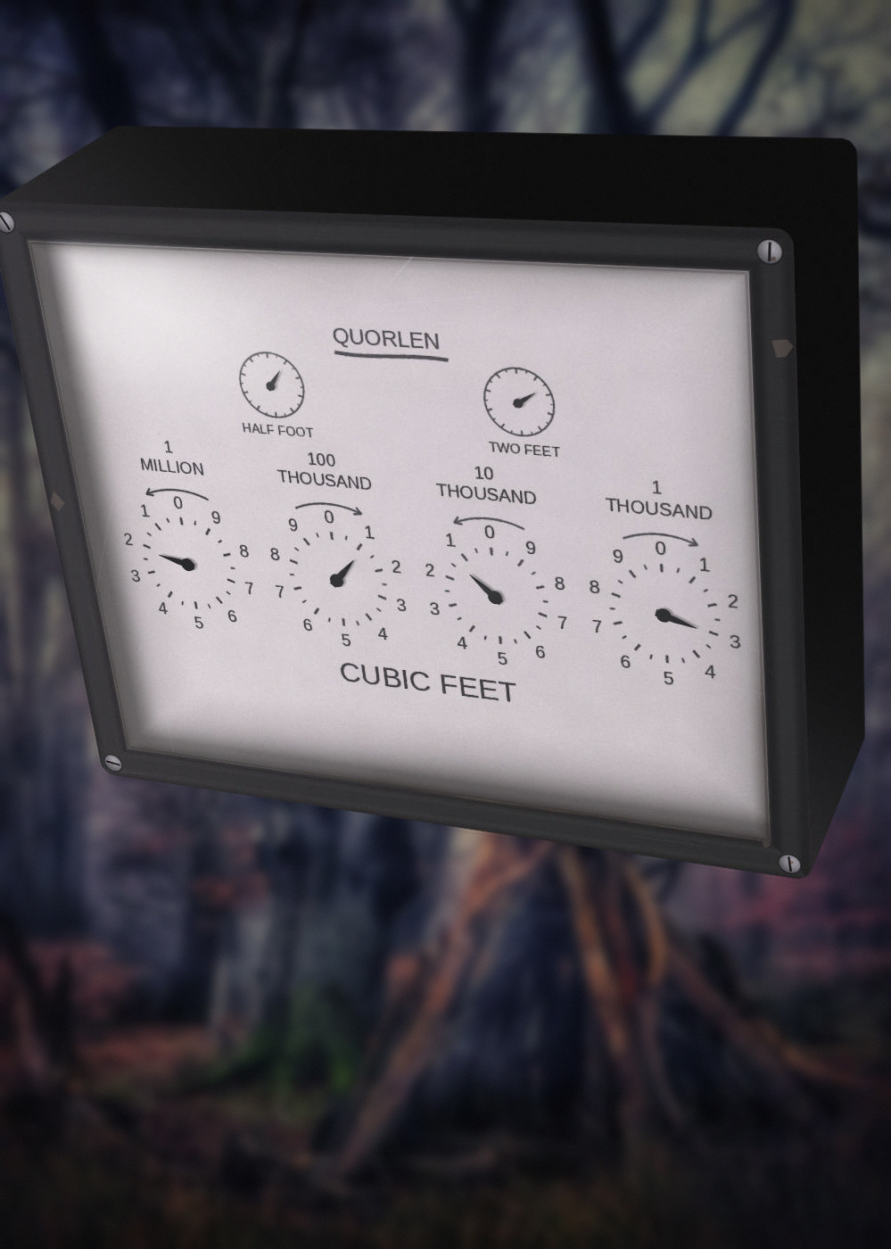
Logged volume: 211300 ft³
